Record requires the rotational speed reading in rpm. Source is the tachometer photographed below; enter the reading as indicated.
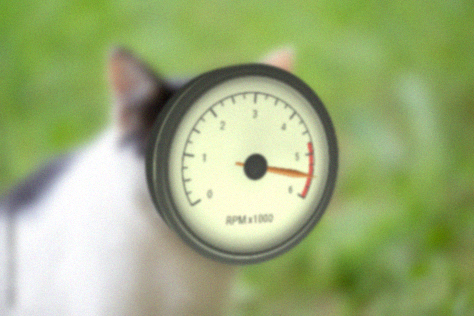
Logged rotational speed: 5500 rpm
